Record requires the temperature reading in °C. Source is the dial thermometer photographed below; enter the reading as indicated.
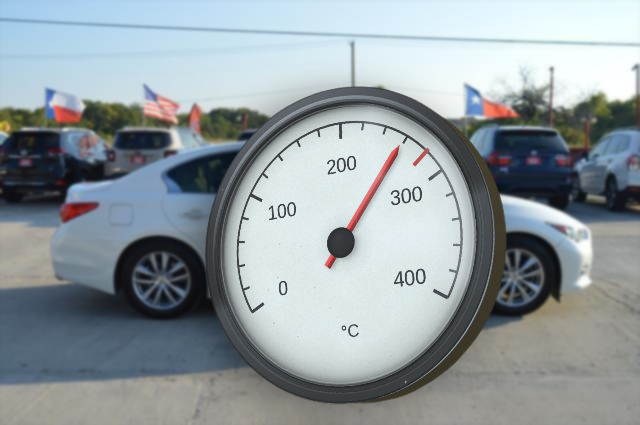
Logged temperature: 260 °C
